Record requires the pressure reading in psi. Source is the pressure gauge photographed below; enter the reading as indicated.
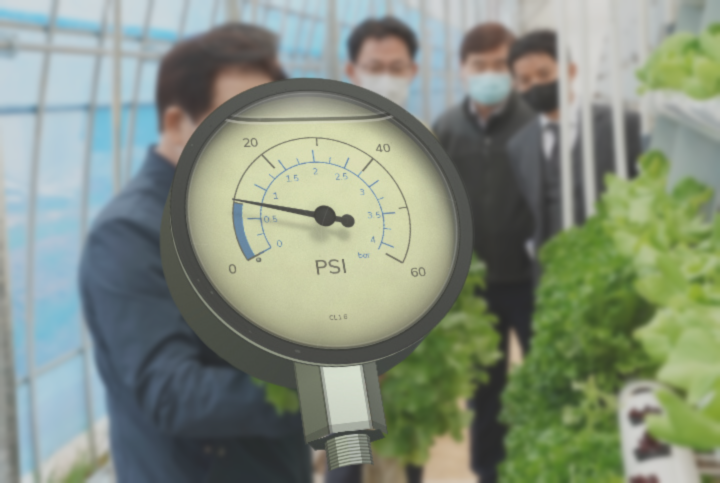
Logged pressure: 10 psi
